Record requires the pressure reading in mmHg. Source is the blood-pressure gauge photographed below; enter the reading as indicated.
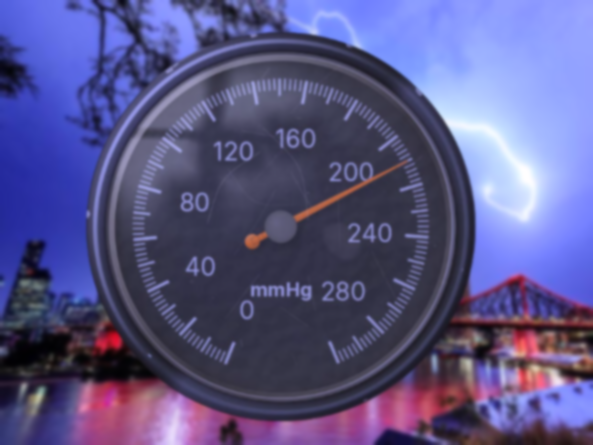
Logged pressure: 210 mmHg
